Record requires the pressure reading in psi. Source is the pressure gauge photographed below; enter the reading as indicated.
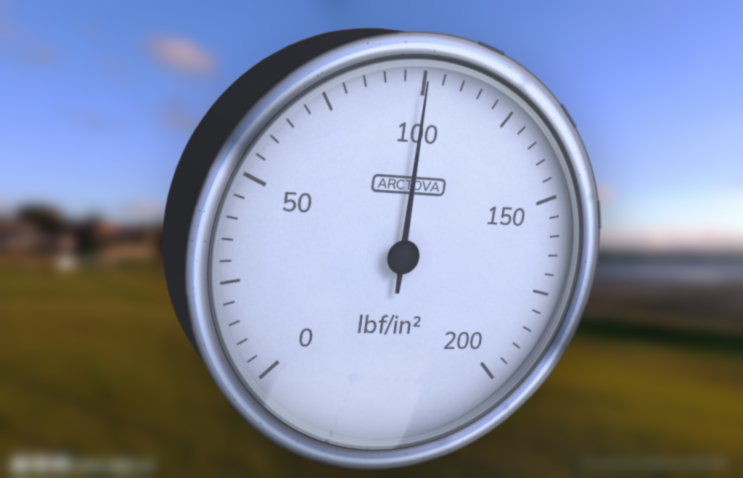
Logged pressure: 100 psi
